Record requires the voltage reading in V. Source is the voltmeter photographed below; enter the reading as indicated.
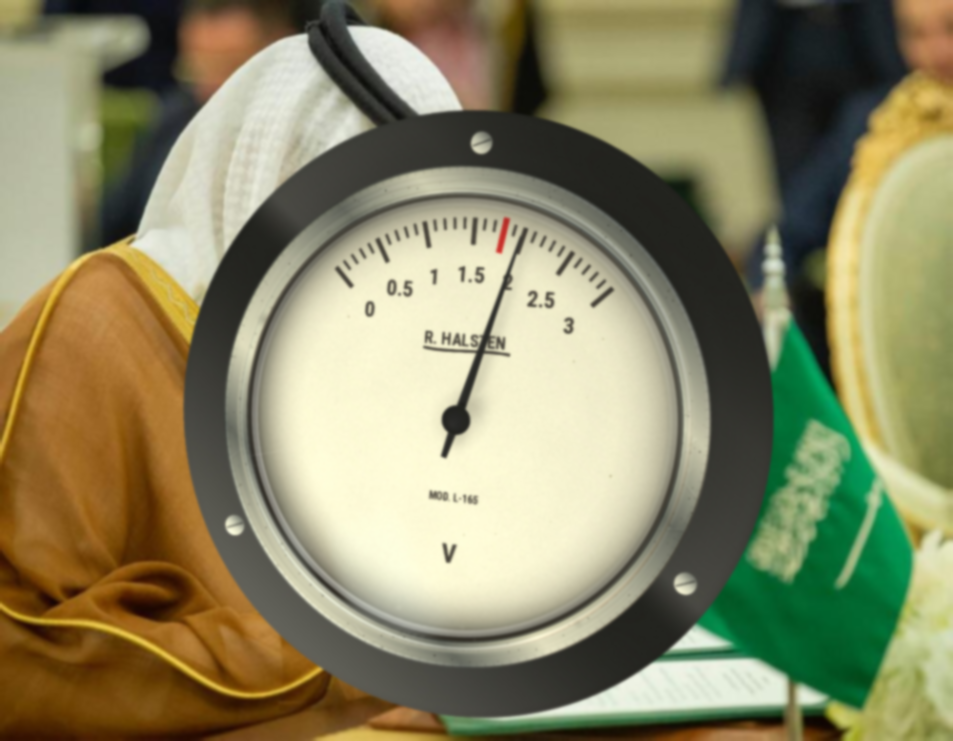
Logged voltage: 2 V
